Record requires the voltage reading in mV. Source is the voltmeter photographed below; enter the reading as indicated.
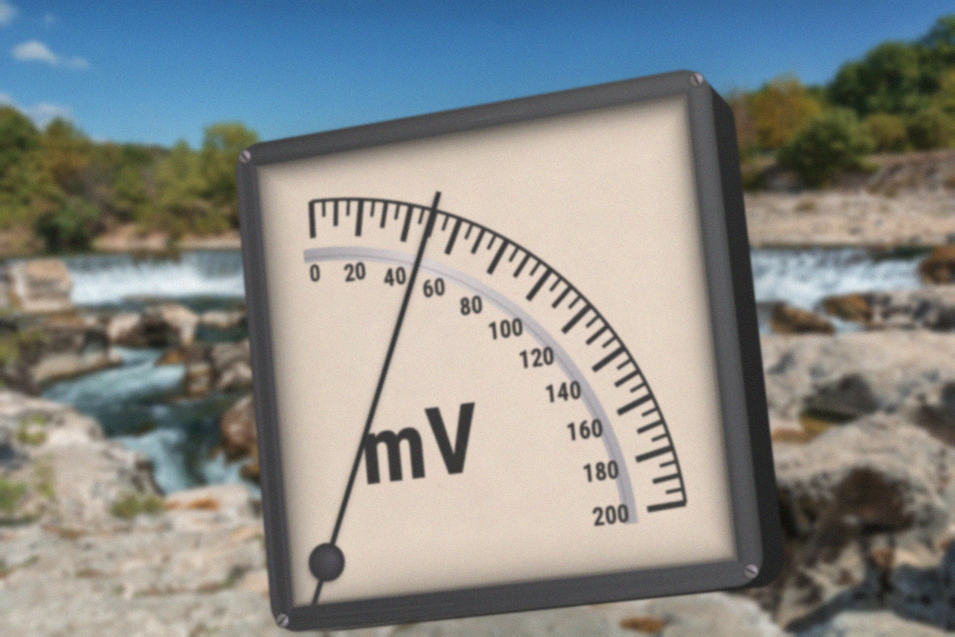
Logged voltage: 50 mV
